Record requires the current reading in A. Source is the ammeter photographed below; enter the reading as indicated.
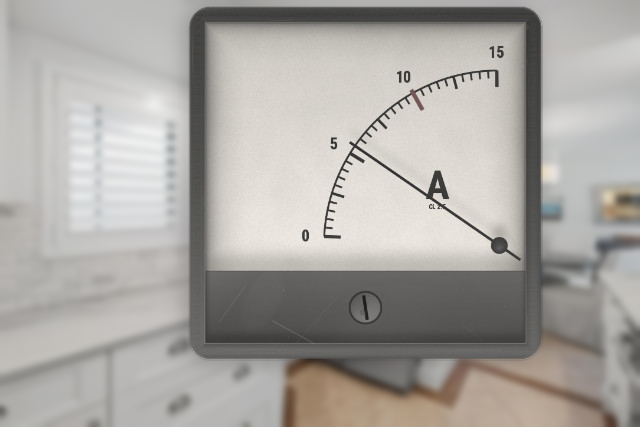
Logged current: 5.5 A
